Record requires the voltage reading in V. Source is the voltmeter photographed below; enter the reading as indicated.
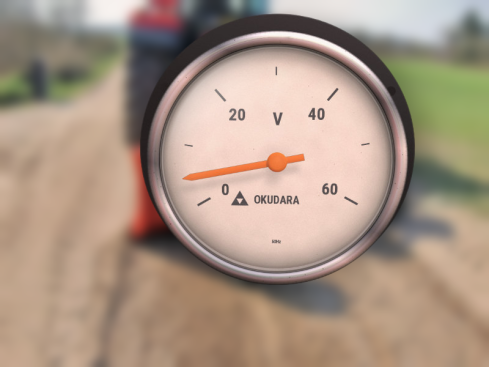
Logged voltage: 5 V
